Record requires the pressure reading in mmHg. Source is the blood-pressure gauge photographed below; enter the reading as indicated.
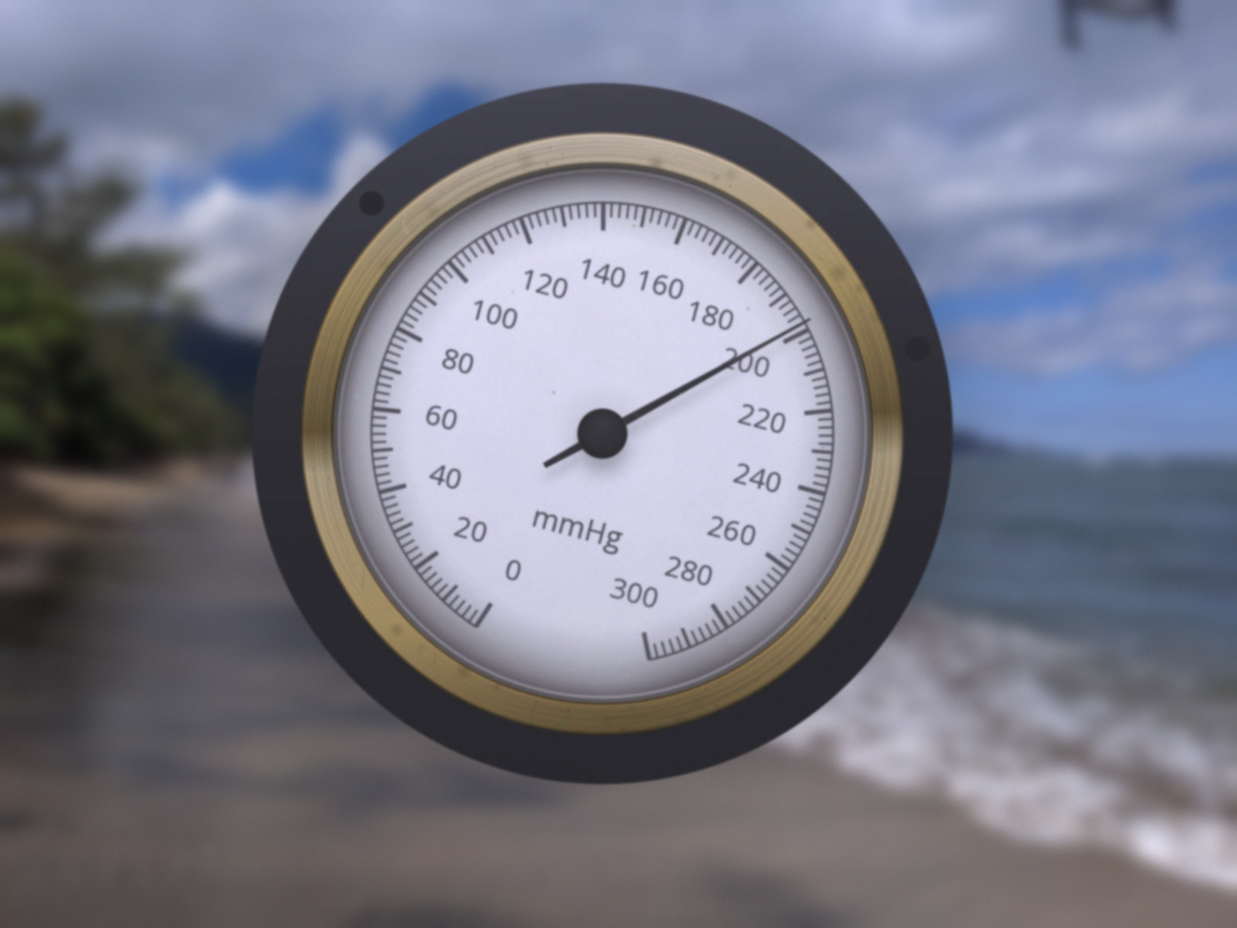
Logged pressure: 198 mmHg
